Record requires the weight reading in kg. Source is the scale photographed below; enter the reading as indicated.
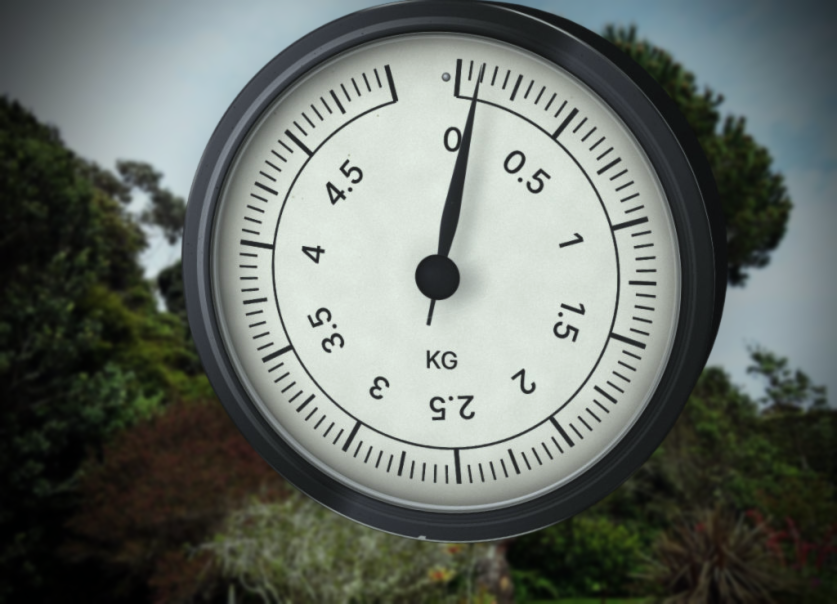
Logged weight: 0.1 kg
